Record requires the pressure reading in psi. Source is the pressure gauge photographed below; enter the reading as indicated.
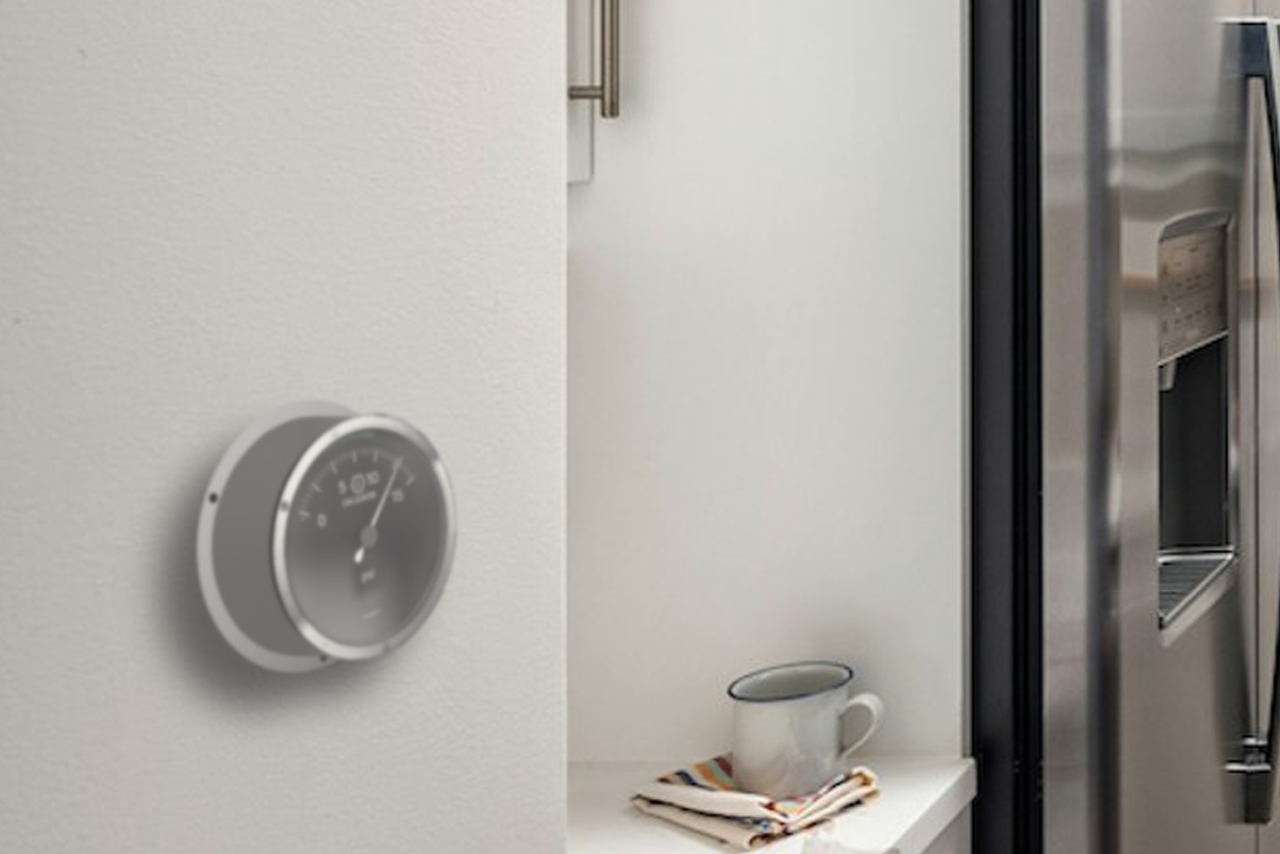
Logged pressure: 12.5 psi
